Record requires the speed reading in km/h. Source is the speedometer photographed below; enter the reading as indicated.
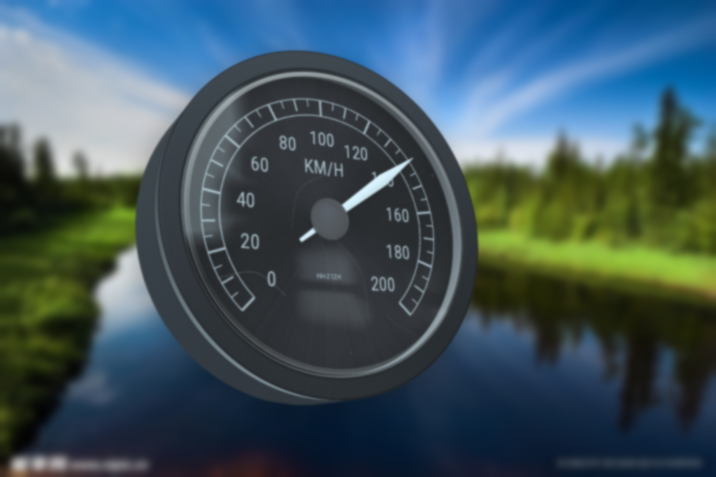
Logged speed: 140 km/h
